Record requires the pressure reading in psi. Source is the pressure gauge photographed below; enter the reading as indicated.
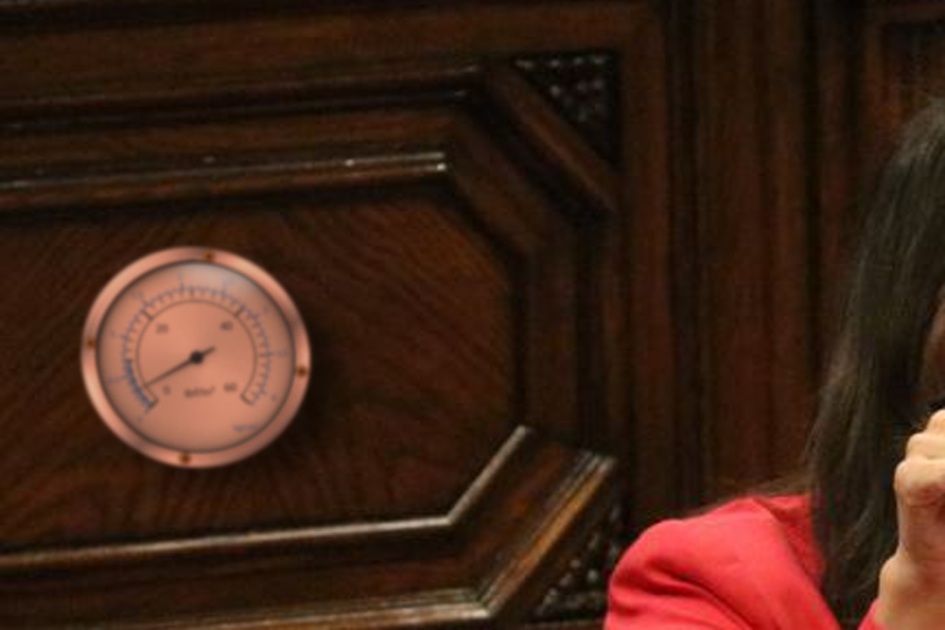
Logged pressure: 4 psi
